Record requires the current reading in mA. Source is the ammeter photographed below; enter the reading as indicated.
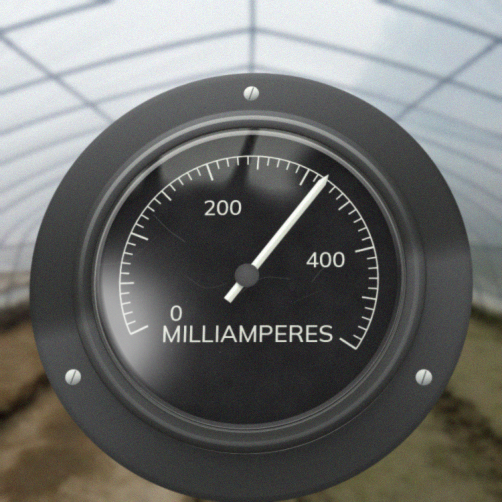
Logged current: 320 mA
